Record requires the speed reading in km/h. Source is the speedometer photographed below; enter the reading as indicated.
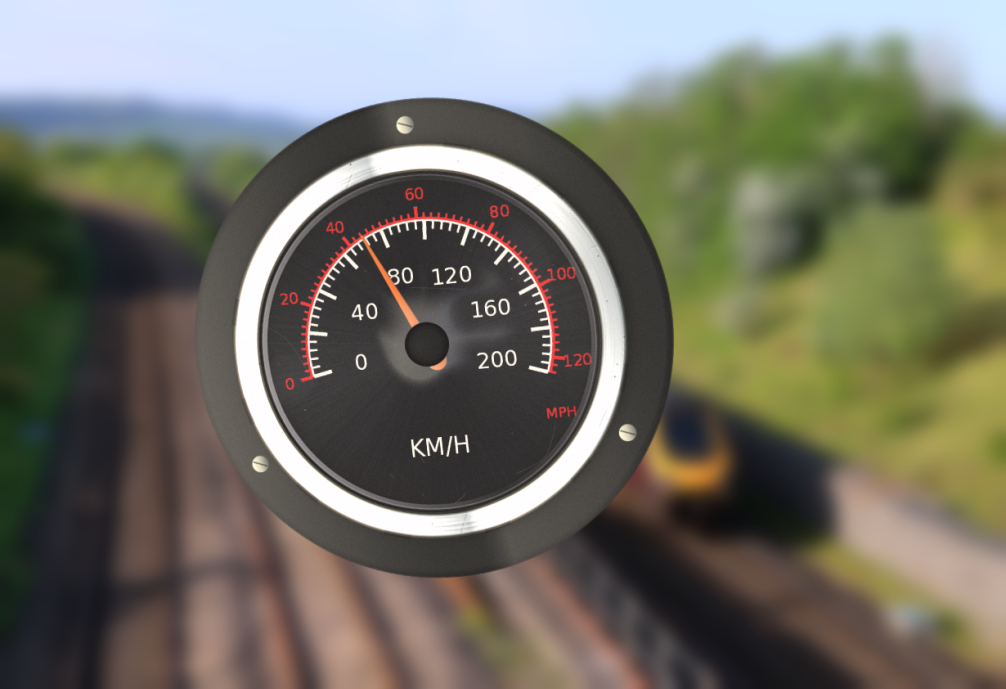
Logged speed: 72 km/h
